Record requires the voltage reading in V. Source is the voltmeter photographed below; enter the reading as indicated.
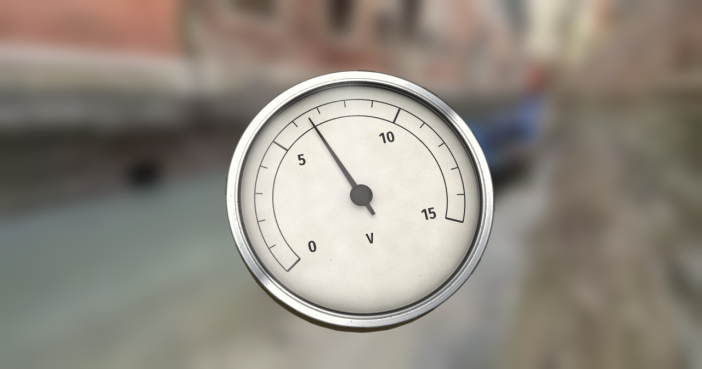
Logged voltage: 6.5 V
